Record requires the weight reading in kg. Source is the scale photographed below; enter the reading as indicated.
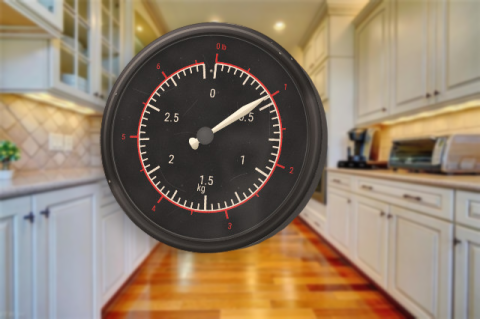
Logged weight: 0.45 kg
